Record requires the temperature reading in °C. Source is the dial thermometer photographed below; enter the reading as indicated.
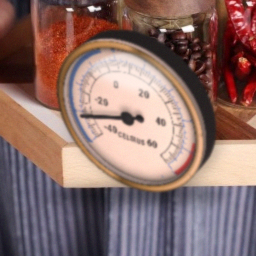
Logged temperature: -30 °C
